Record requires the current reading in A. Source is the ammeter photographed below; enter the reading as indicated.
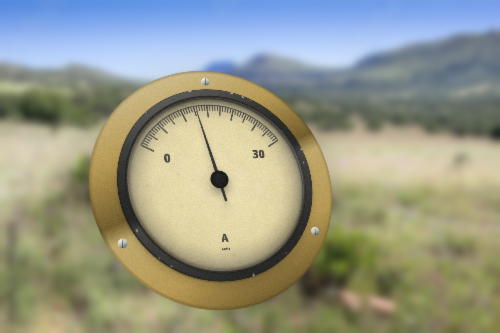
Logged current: 12.5 A
